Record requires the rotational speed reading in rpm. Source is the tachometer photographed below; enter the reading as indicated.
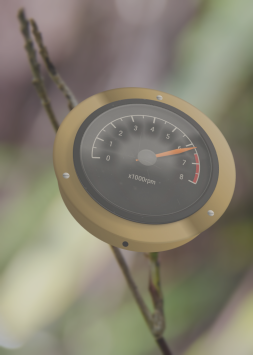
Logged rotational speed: 6250 rpm
